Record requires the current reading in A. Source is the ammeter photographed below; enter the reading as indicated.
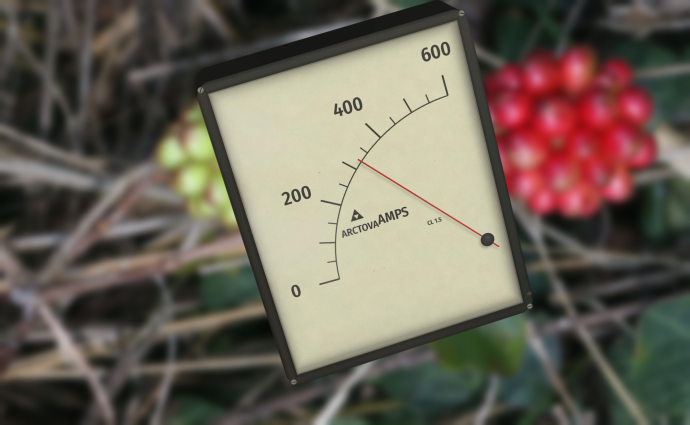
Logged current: 325 A
